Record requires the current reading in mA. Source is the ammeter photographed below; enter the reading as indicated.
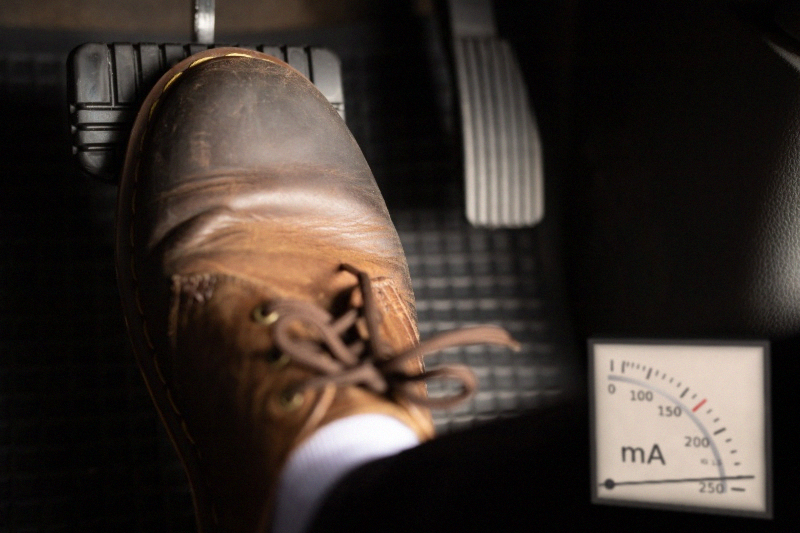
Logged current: 240 mA
